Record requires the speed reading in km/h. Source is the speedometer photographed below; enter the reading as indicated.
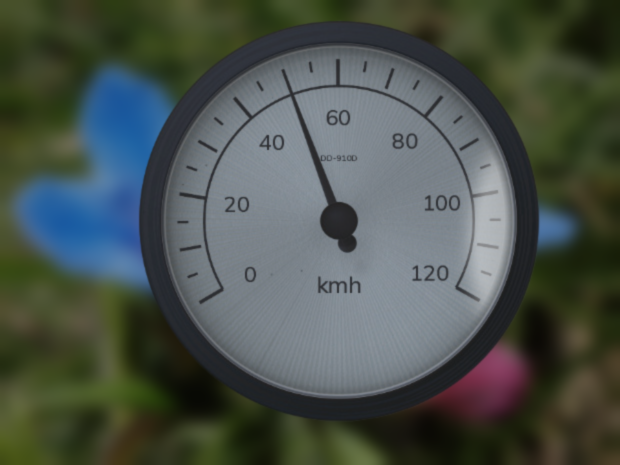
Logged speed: 50 km/h
